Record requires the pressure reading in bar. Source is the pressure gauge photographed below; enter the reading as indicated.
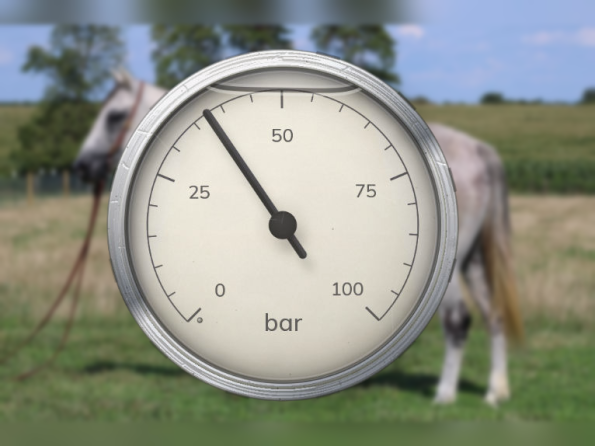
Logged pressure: 37.5 bar
